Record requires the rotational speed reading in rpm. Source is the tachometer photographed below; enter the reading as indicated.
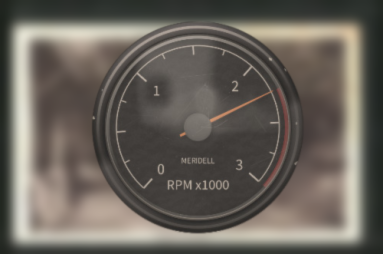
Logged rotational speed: 2250 rpm
